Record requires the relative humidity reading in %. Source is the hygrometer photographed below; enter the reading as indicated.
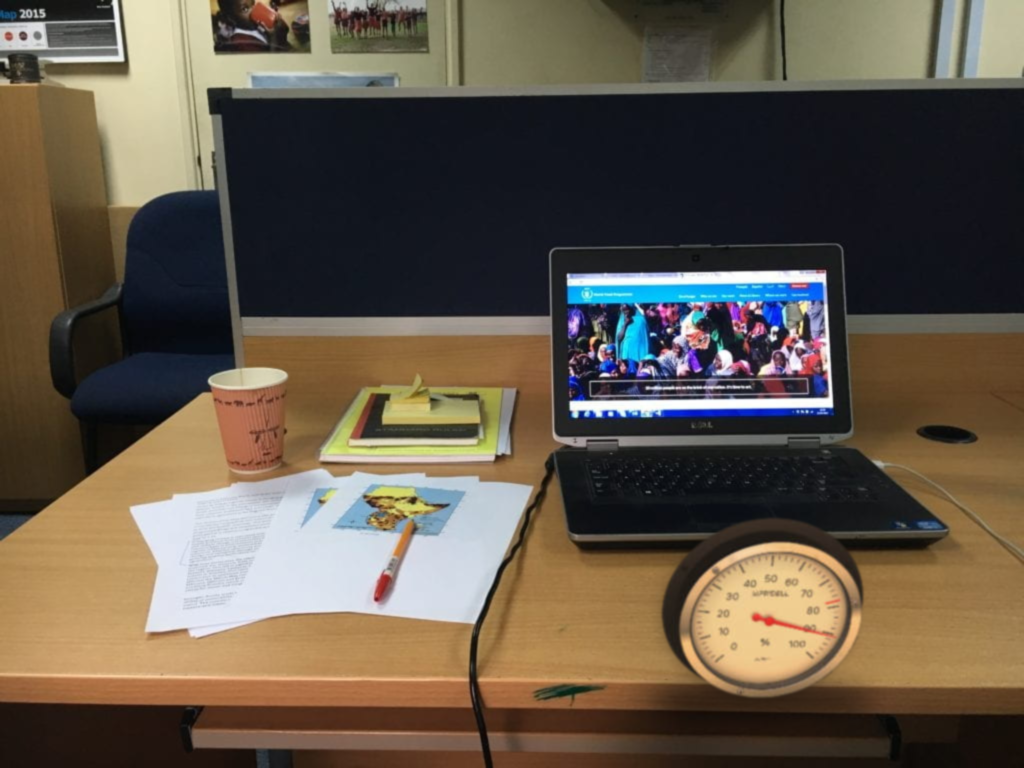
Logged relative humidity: 90 %
